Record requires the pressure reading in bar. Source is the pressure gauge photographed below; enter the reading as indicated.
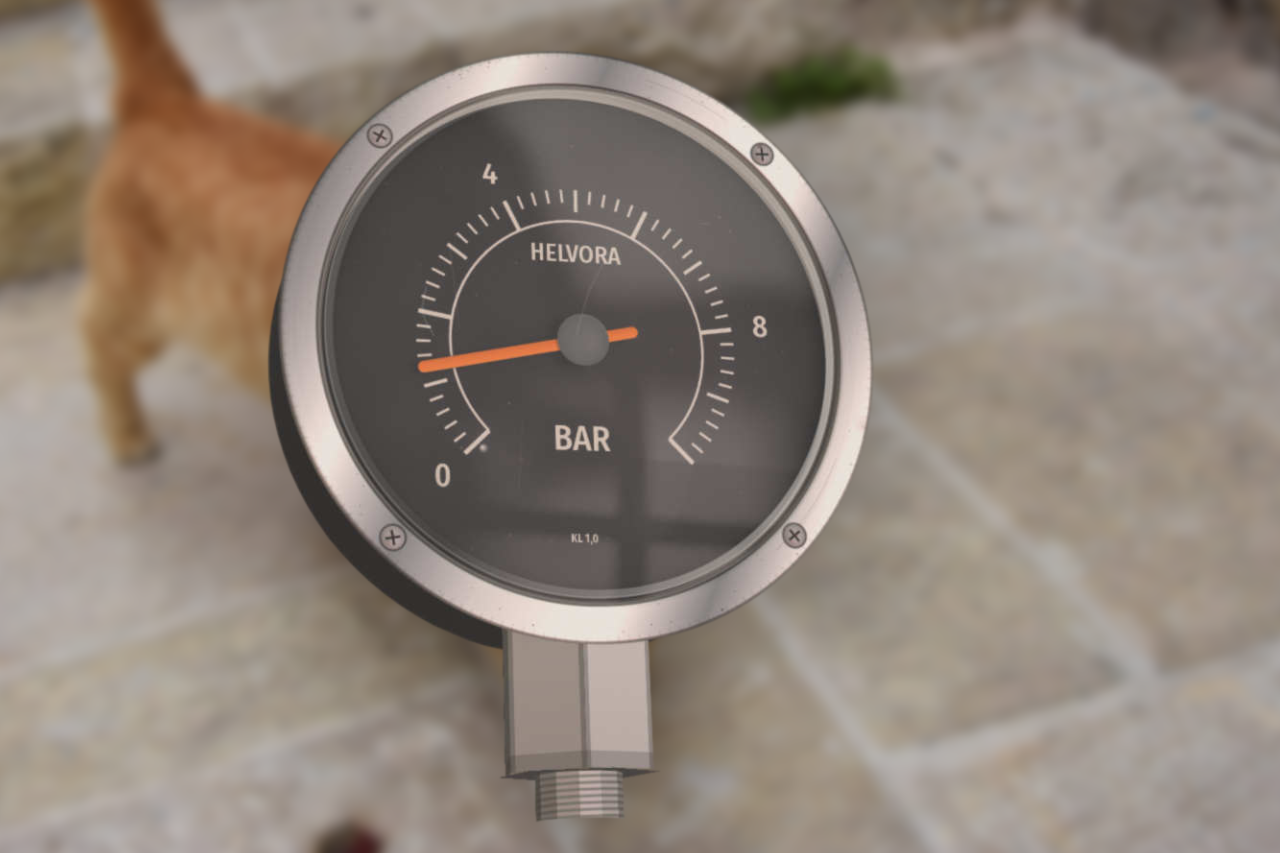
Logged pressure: 1.2 bar
